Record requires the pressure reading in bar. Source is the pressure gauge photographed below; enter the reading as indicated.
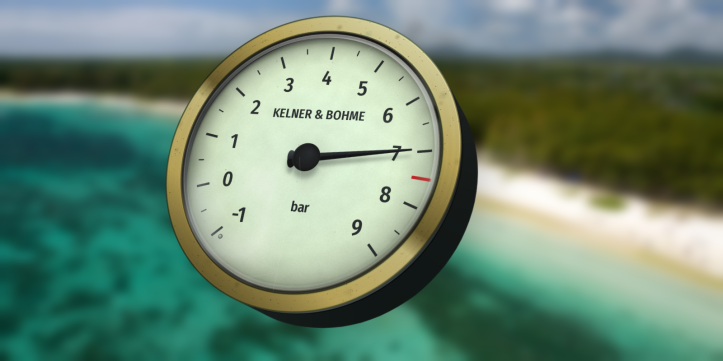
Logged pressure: 7 bar
